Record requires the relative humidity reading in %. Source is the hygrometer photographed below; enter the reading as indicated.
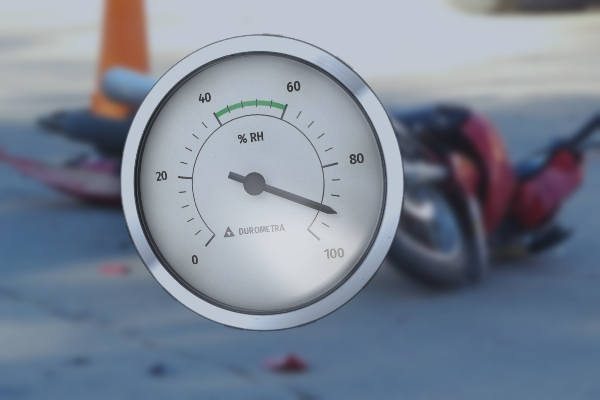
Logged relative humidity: 92 %
